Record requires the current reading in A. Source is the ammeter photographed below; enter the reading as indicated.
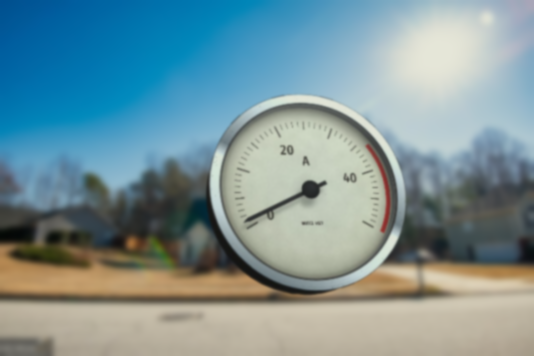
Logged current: 1 A
